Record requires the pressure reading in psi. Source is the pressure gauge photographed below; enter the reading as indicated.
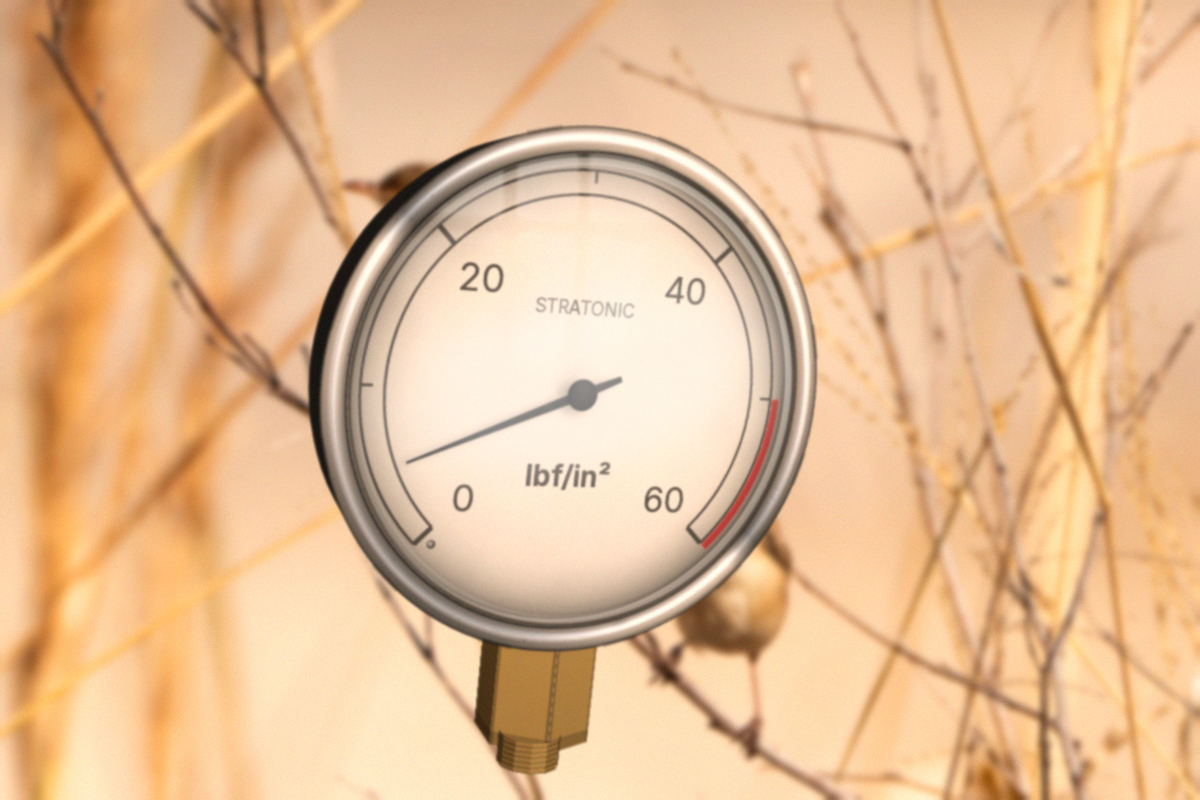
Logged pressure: 5 psi
